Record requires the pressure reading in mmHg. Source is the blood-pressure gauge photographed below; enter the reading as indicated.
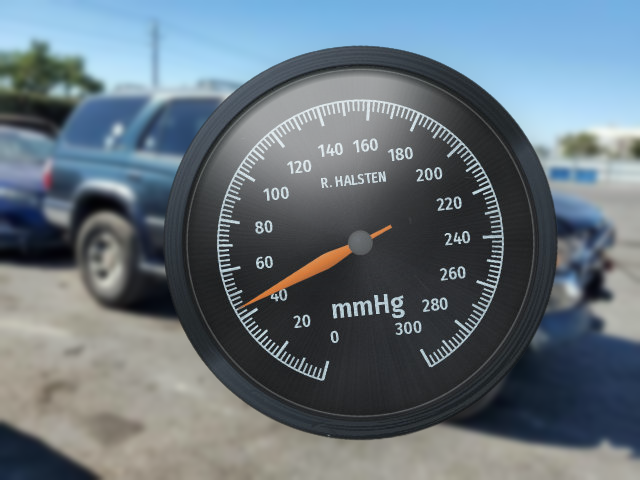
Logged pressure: 44 mmHg
